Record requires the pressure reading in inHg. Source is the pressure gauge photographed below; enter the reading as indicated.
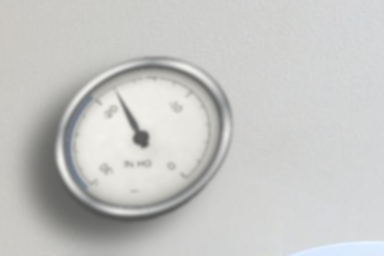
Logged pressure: -18 inHg
